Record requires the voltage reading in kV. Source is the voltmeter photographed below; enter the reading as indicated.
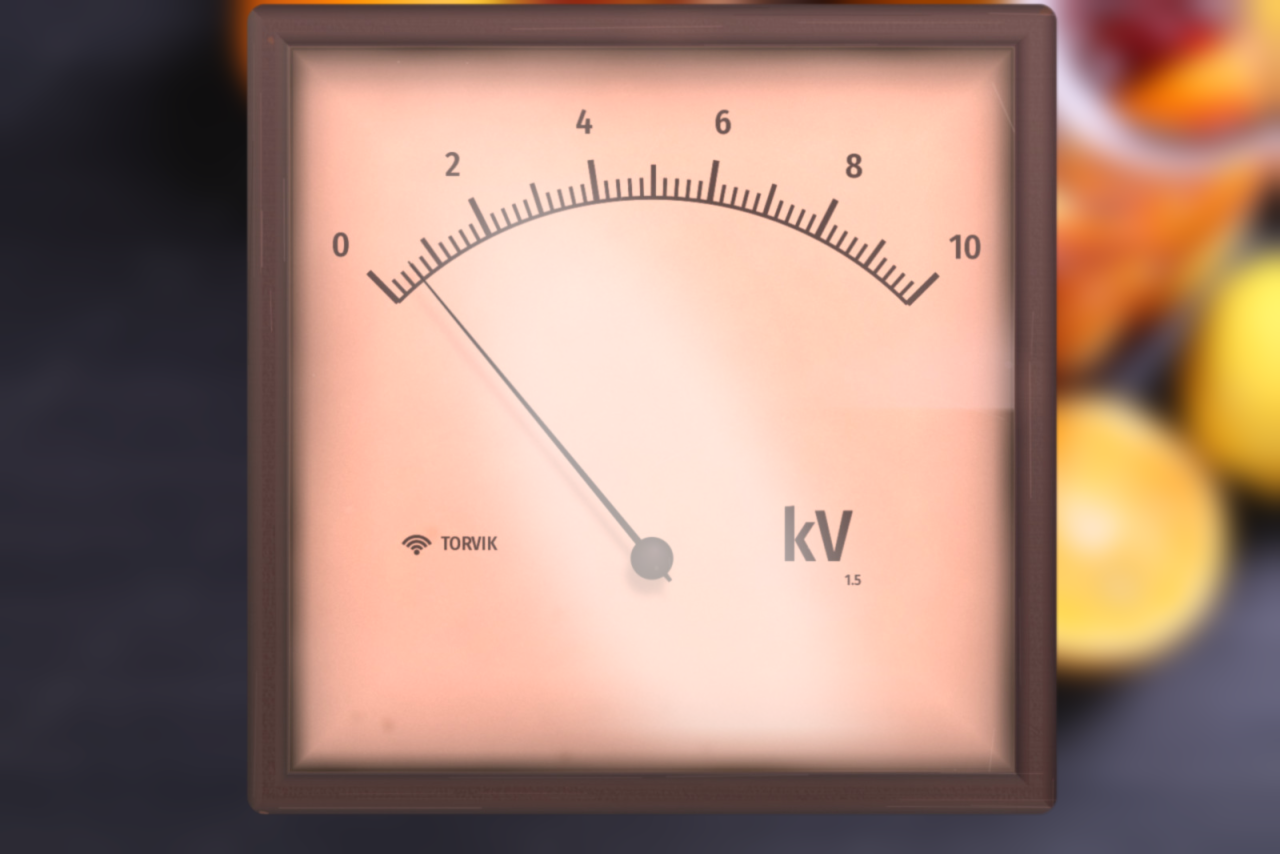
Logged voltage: 0.6 kV
